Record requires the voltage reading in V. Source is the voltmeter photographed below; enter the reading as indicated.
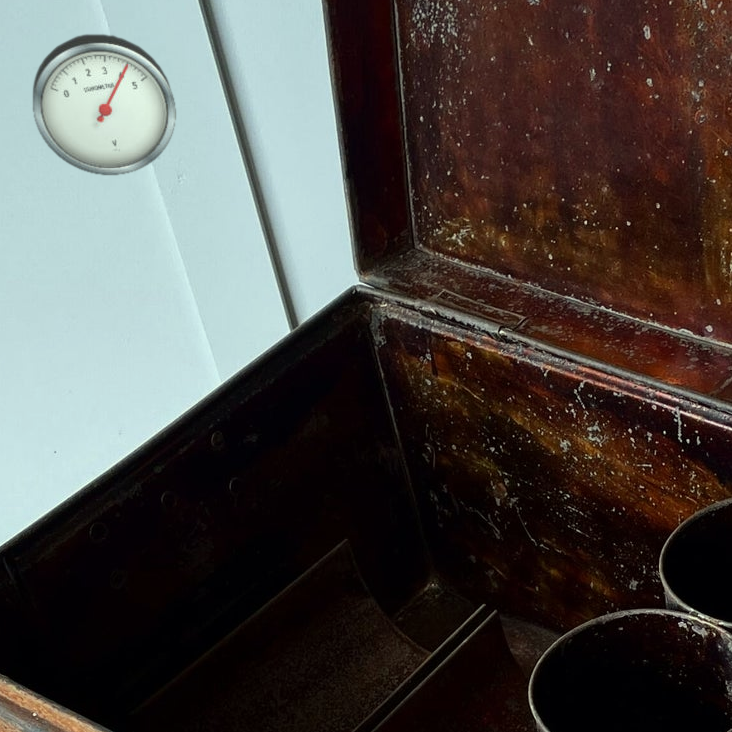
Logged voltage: 4 V
